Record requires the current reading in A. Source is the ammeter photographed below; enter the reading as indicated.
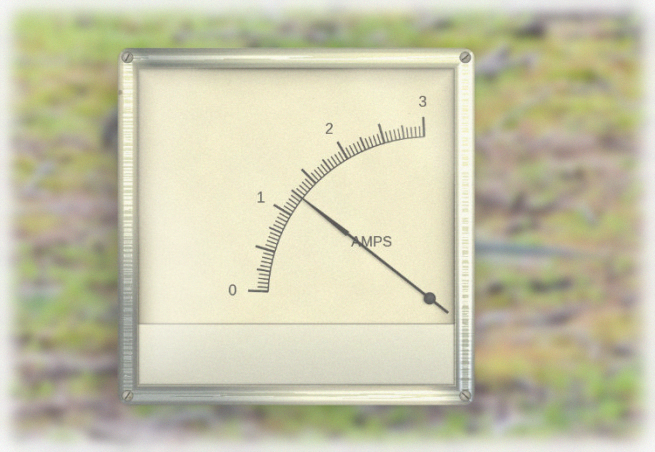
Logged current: 1.25 A
